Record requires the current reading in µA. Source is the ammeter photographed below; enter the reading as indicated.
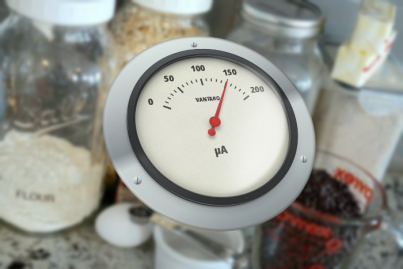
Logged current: 150 µA
